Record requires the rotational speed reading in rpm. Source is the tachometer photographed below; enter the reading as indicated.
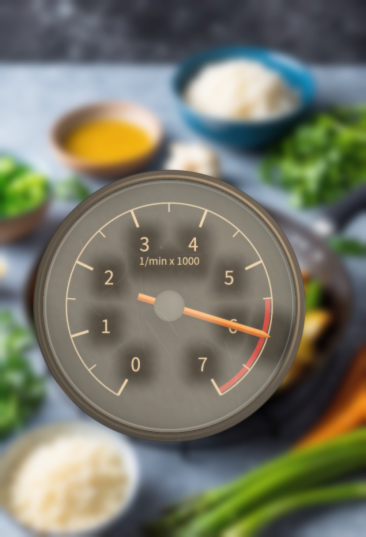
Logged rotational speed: 6000 rpm
